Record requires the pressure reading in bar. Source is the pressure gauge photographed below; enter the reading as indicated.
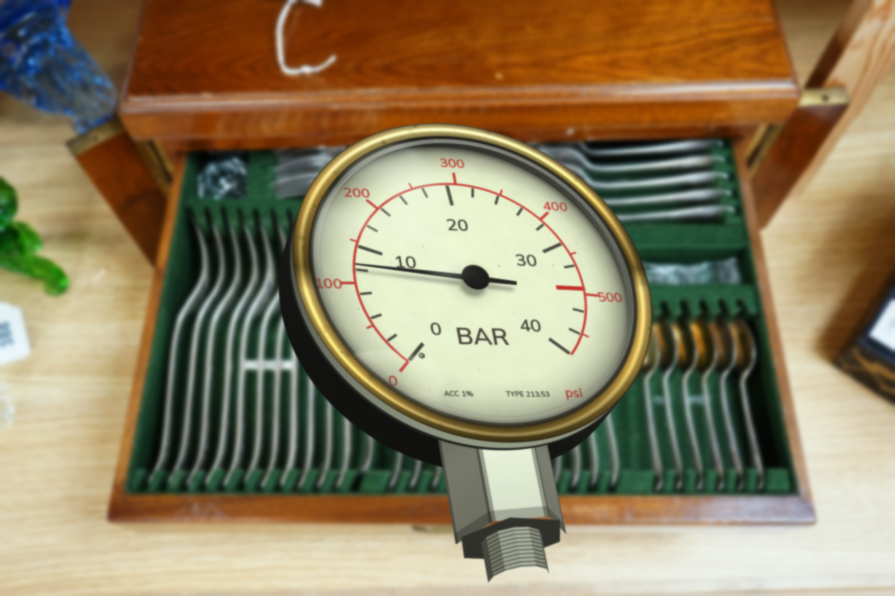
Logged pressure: 8 bar
